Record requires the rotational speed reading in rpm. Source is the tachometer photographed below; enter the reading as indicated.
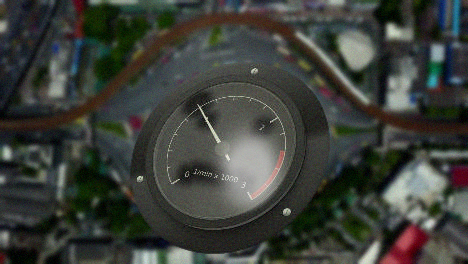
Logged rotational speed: 1000 rpm
